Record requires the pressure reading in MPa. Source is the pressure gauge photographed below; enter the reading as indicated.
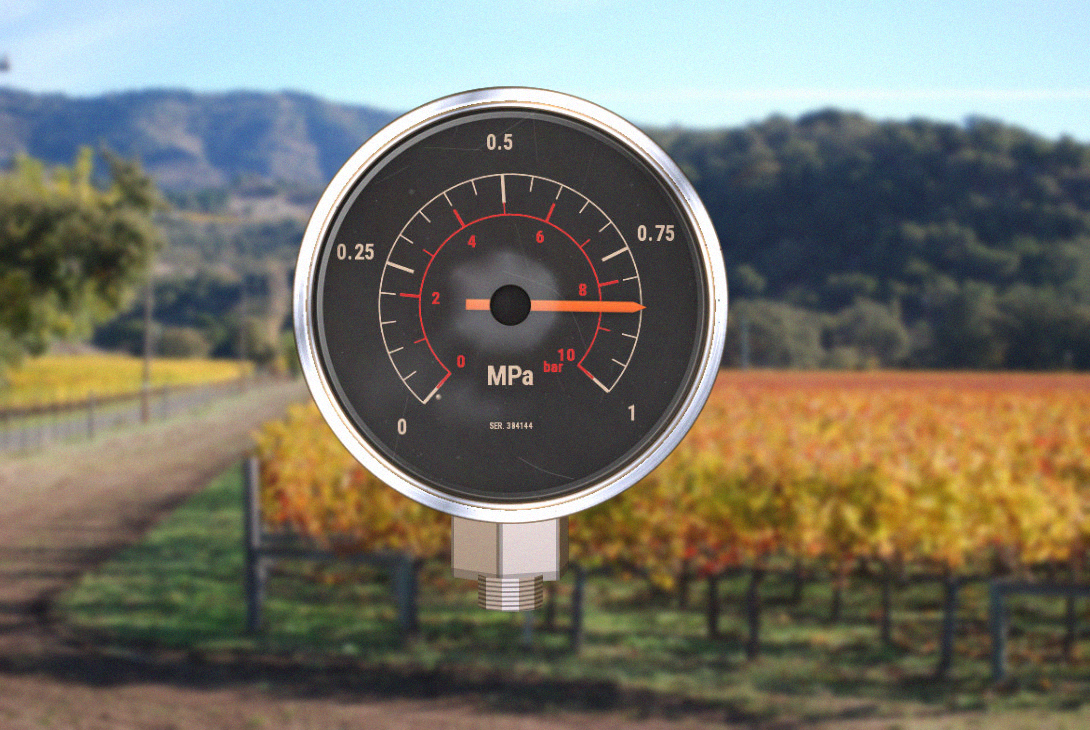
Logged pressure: 0.85 MPa
